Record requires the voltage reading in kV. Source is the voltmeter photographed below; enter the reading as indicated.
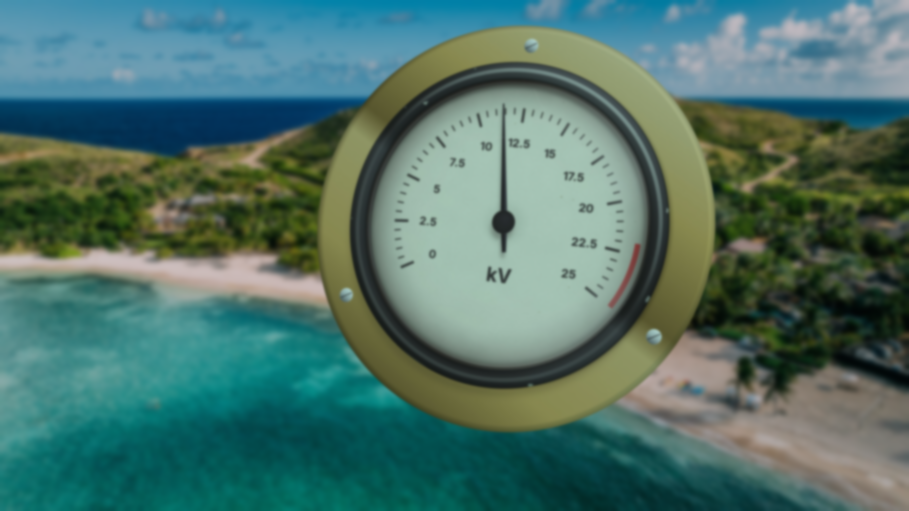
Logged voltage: 11.5 kV
